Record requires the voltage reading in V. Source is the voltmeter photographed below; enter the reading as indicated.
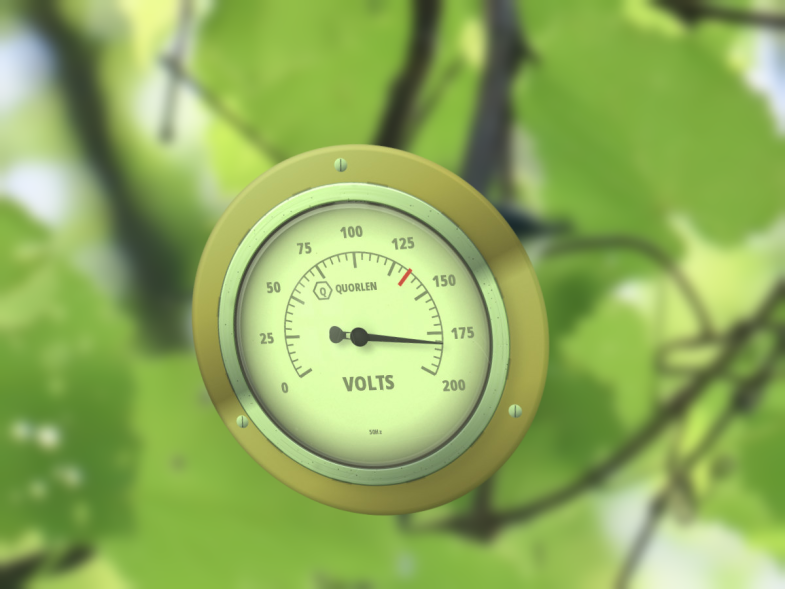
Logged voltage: 180 V
